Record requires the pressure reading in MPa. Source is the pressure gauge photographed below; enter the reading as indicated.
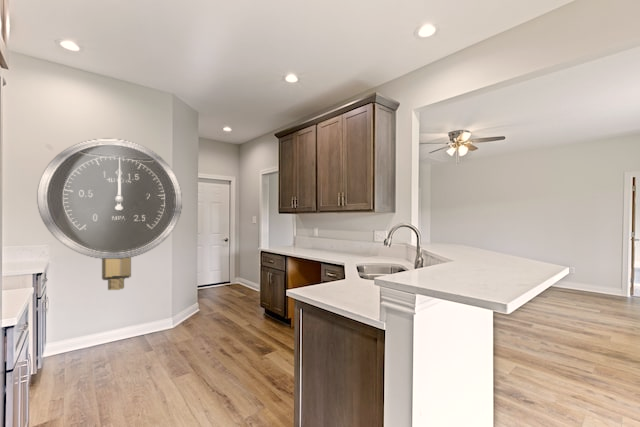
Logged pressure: 1.25 MPa
